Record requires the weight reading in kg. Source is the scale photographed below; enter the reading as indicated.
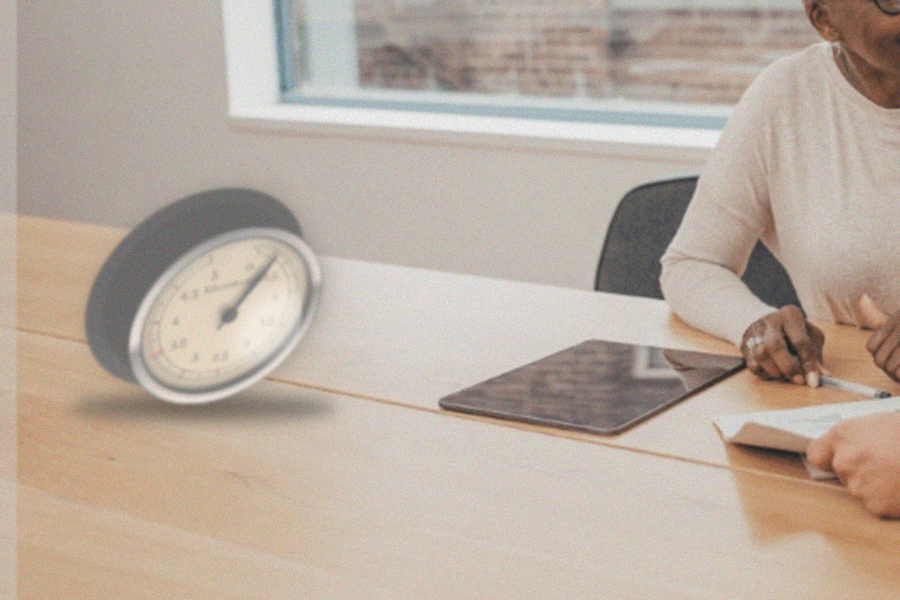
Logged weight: 0.25 kg
